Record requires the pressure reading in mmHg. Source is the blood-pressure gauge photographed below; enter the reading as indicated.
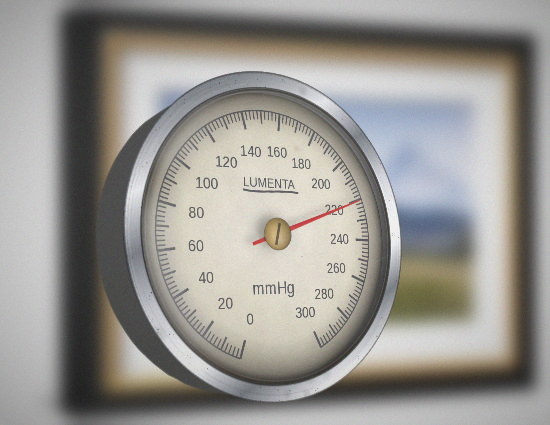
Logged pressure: 220 mmHg
